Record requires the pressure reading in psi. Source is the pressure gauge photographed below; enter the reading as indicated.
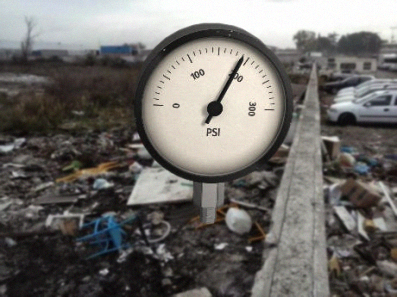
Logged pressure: 190 psi
